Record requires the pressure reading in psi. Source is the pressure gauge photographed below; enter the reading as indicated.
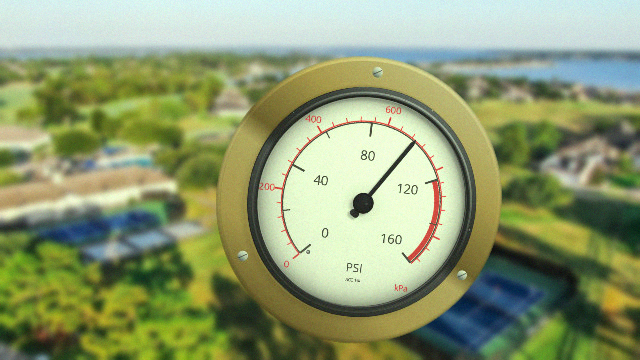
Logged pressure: 100 psi
